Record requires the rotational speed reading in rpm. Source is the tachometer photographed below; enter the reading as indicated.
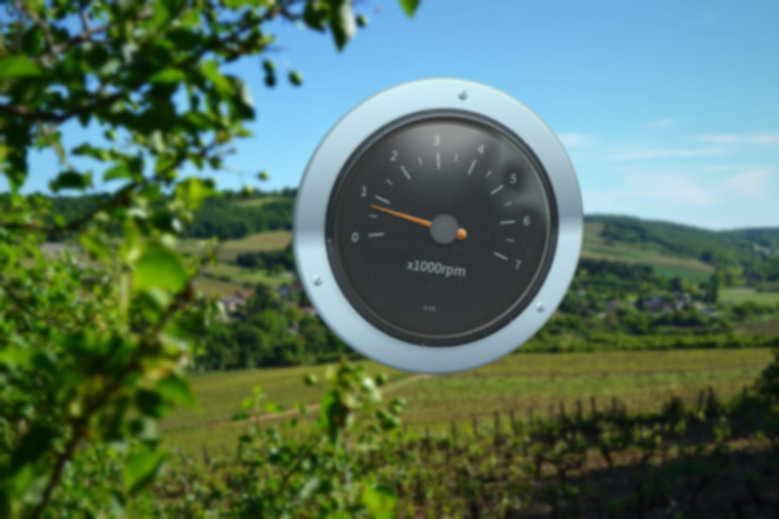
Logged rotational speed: 750 rpm
